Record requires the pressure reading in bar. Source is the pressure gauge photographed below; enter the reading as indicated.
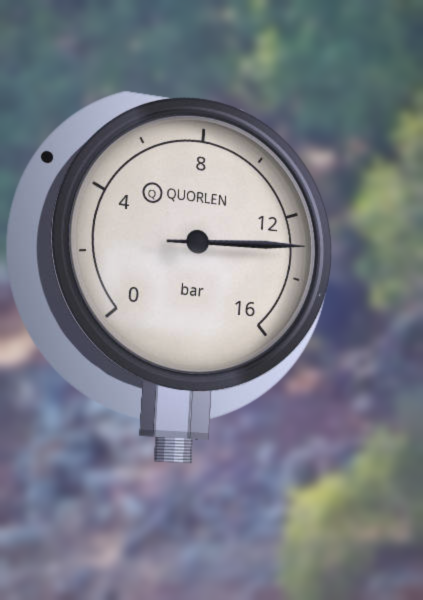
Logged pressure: 13 bar
